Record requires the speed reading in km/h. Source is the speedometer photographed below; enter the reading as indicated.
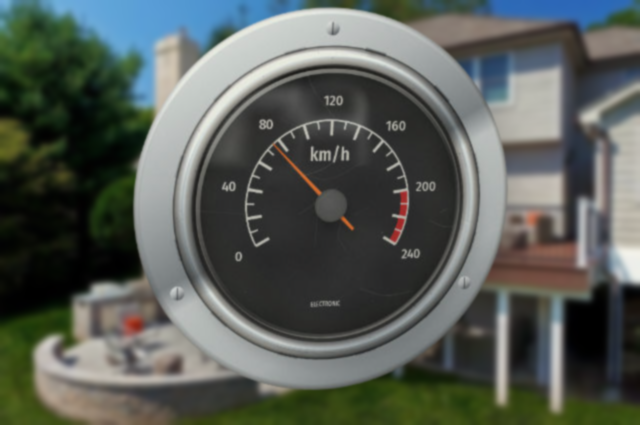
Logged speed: 75 km/h
